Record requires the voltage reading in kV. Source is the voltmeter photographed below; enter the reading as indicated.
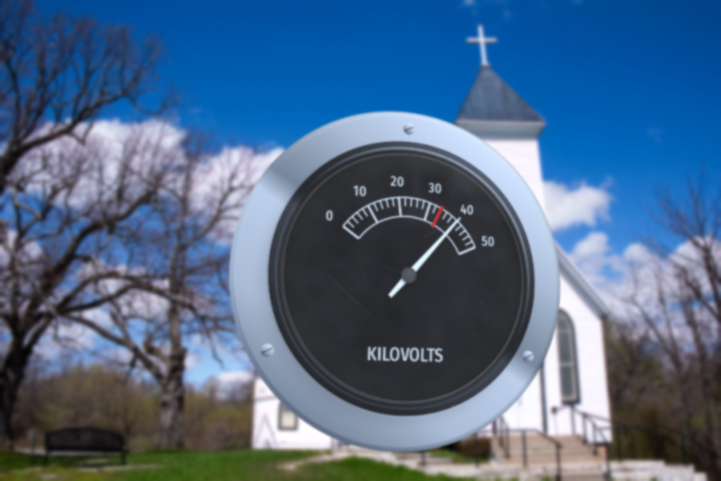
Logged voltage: 40 kV
